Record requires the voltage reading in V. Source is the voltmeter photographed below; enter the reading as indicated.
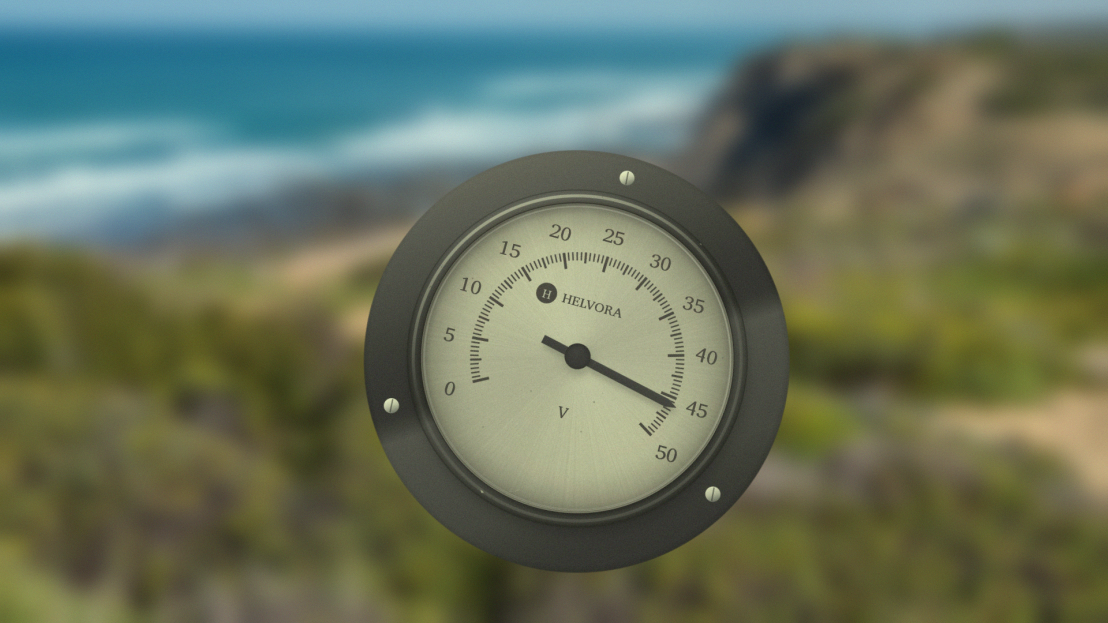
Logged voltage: 46 V
